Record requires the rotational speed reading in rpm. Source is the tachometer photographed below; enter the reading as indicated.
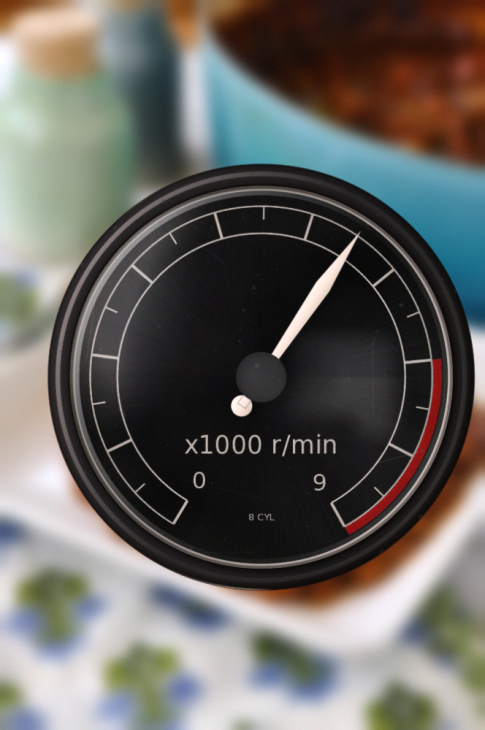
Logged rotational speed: 5500 rpm
